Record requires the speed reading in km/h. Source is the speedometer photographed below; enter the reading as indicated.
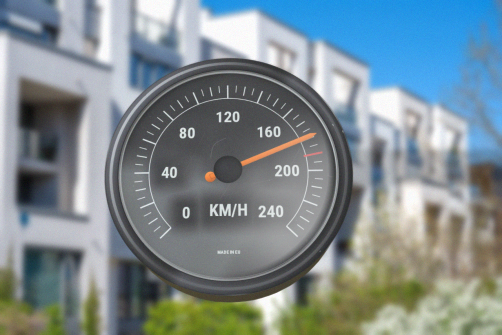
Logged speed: 180 km/h
